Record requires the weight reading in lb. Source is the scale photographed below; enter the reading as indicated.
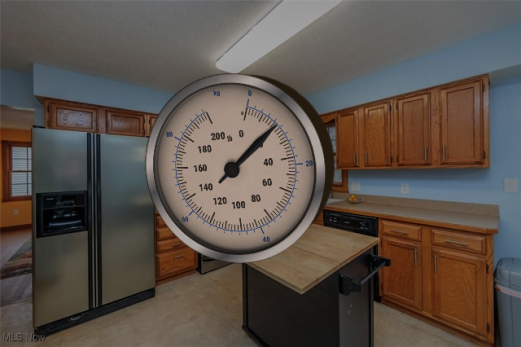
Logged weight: 20 lb
